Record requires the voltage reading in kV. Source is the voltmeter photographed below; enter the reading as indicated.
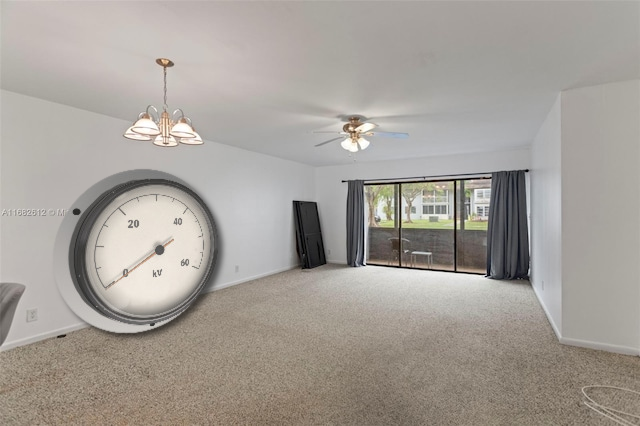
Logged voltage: 0 kV
